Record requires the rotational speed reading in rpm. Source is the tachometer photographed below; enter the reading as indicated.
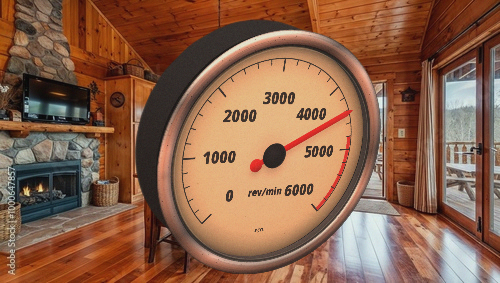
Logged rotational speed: 4400 rpm
